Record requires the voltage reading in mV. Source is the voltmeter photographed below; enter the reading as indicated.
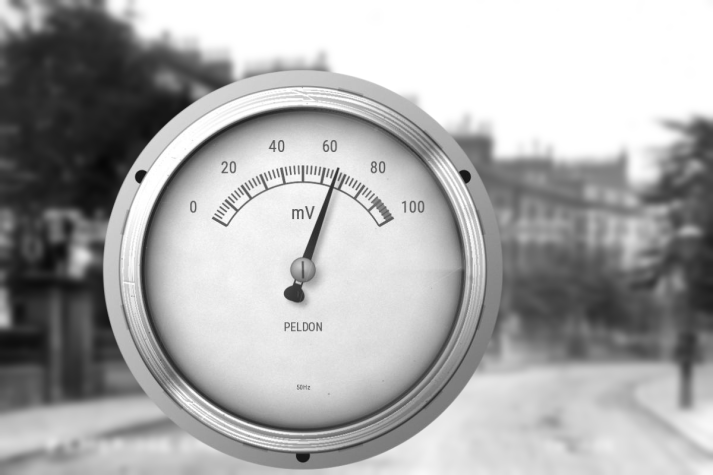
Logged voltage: 66 mV
